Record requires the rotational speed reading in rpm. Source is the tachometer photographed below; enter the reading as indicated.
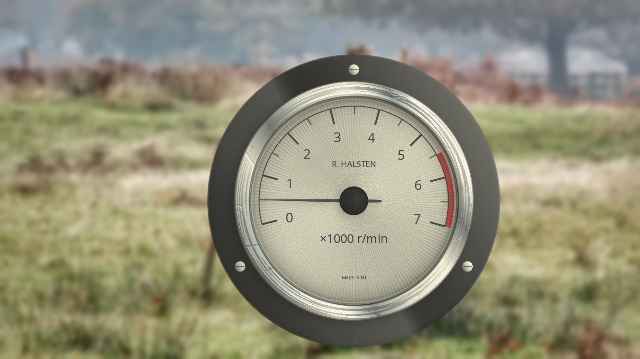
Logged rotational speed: 500 rpm
